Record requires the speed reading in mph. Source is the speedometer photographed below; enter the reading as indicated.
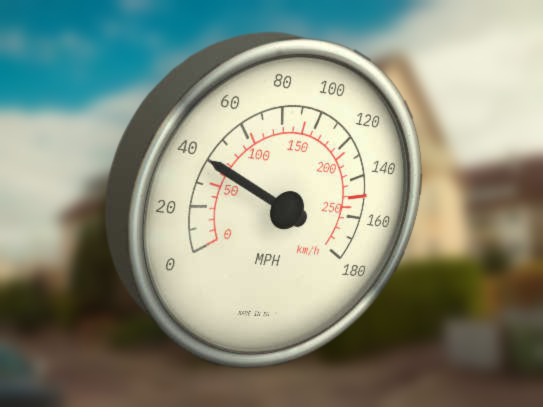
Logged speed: 40 mph
